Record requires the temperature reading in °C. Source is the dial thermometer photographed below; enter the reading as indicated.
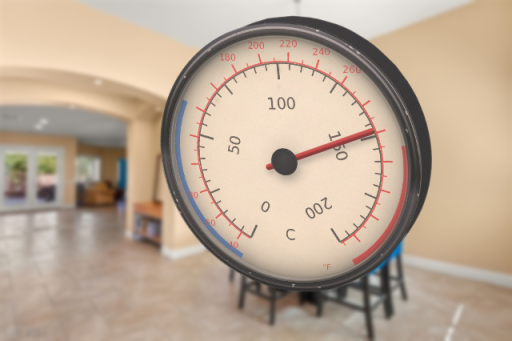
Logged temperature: 147.5 °C
